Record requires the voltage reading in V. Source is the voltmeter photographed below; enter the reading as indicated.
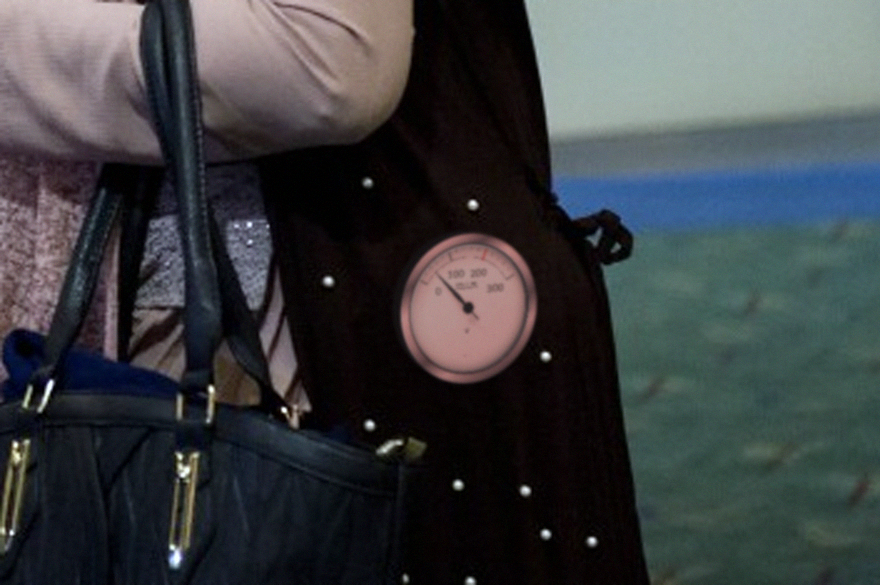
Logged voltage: 40 V
